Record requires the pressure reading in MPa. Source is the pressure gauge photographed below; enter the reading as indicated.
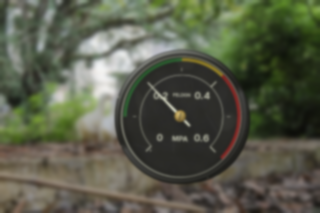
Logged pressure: 0.2 MPa
